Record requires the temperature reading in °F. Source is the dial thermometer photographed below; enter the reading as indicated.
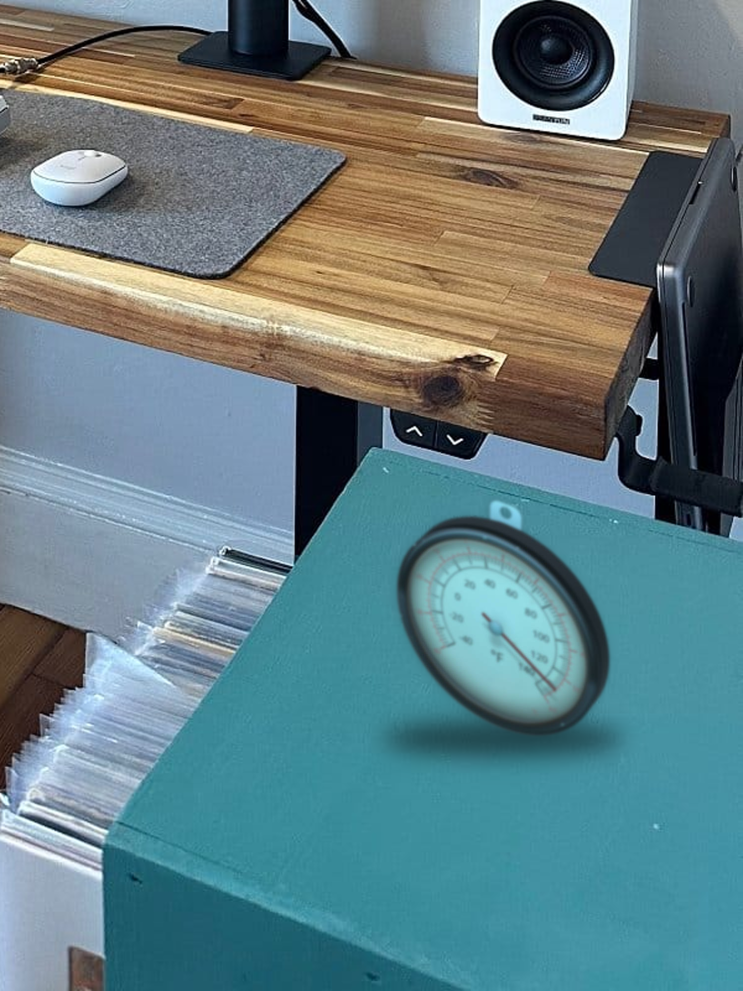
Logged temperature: 130 °F
